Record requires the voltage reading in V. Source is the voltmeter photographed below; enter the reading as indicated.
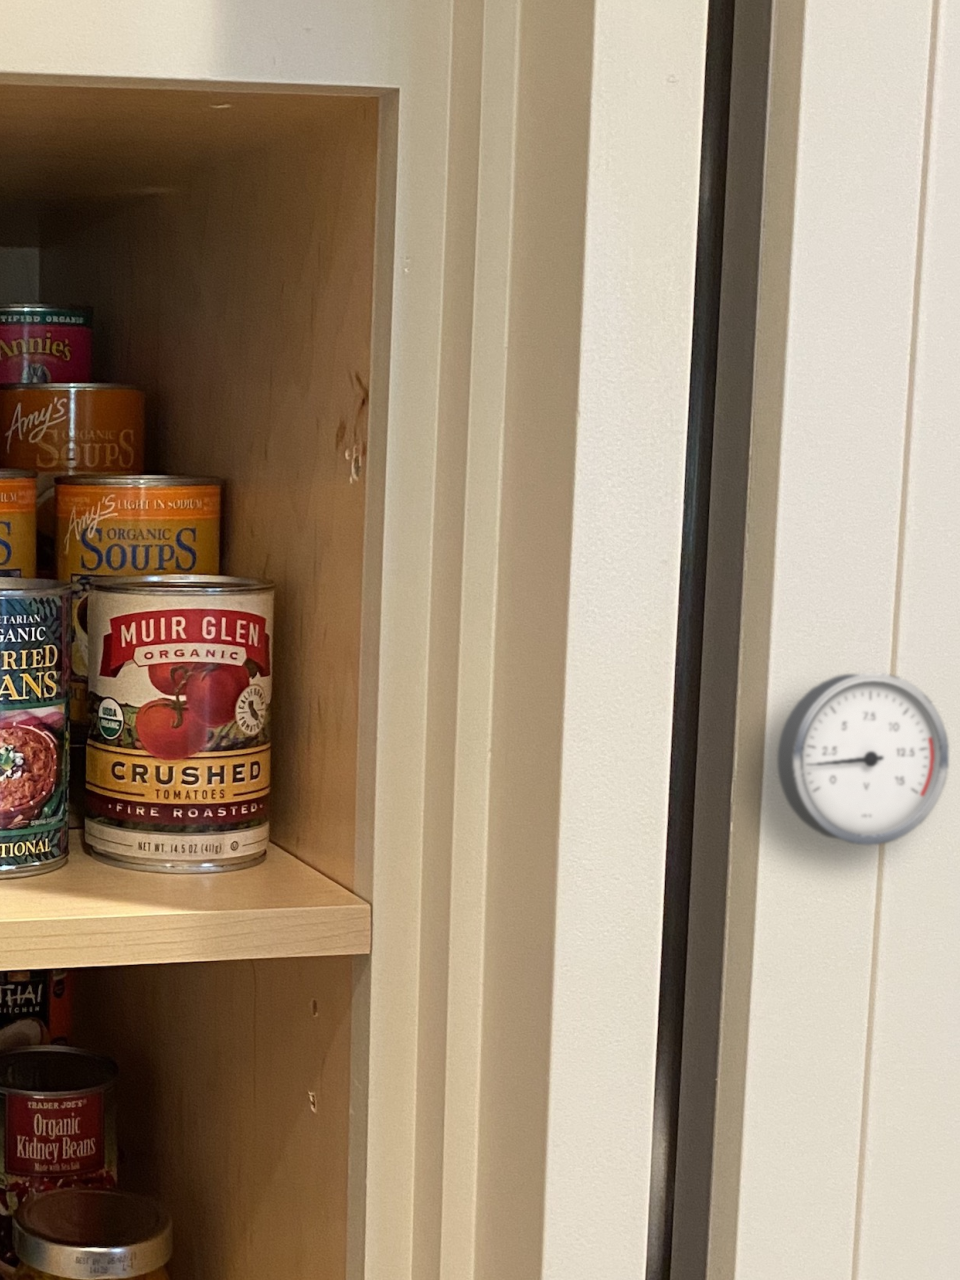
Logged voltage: 1.5 V
